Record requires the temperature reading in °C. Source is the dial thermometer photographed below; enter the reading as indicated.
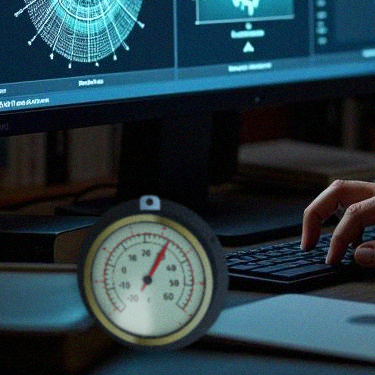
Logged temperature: 30 °C
